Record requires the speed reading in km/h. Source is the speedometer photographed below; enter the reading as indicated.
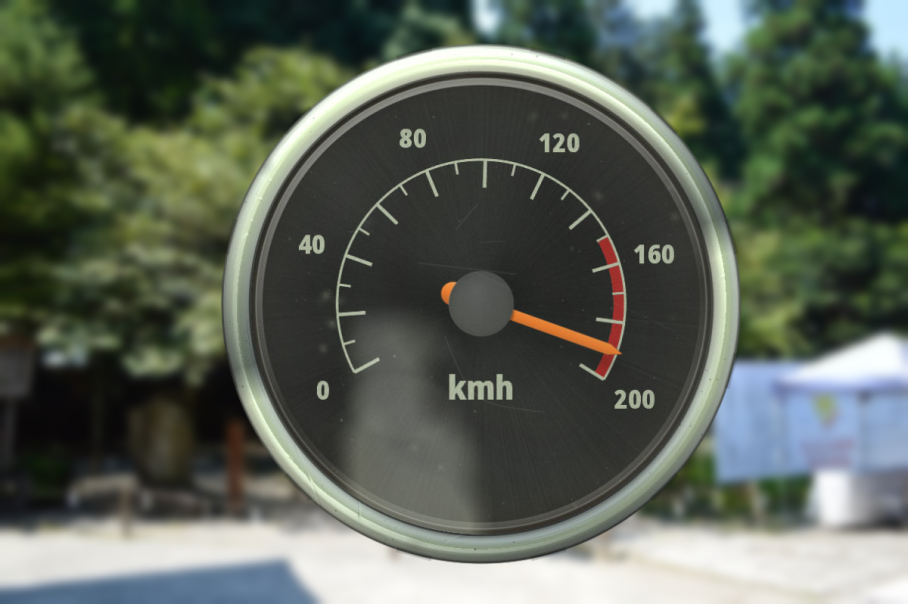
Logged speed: 190 km/h
